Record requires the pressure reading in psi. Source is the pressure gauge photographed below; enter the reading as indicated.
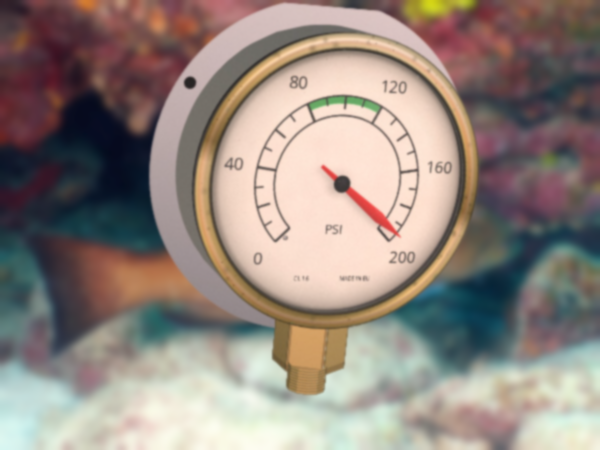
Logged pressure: 195 psi
